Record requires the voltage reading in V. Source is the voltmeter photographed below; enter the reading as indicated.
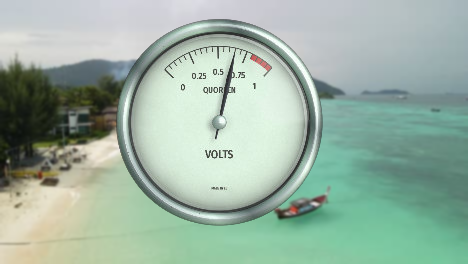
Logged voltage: 0.65 V
